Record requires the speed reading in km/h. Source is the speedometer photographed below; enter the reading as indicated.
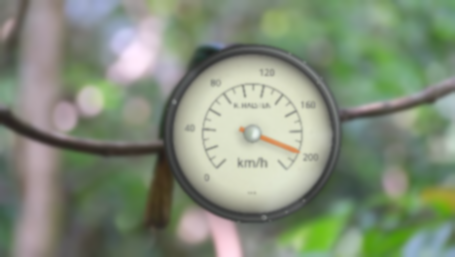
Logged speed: 200 km/h
